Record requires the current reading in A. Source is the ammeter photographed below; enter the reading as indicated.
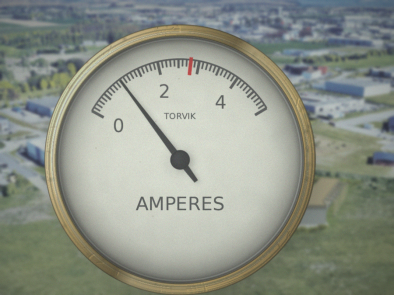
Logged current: 1 A
